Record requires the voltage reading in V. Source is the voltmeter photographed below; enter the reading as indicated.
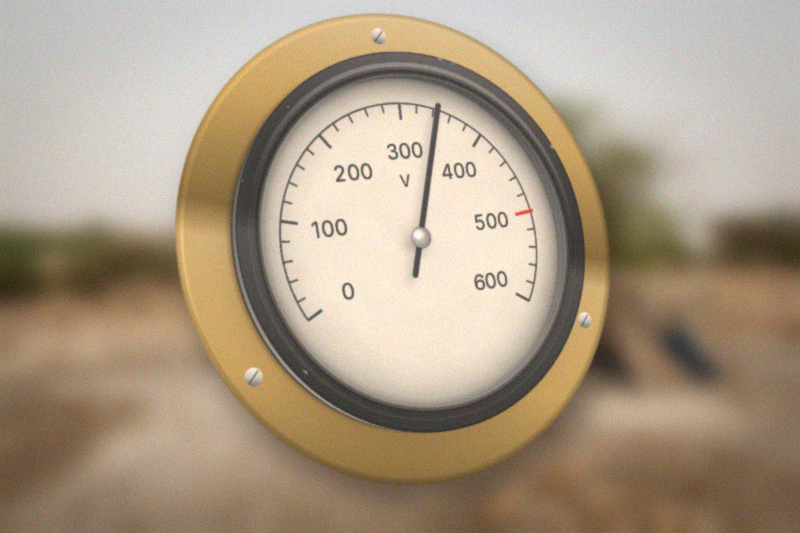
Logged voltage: 340 V
